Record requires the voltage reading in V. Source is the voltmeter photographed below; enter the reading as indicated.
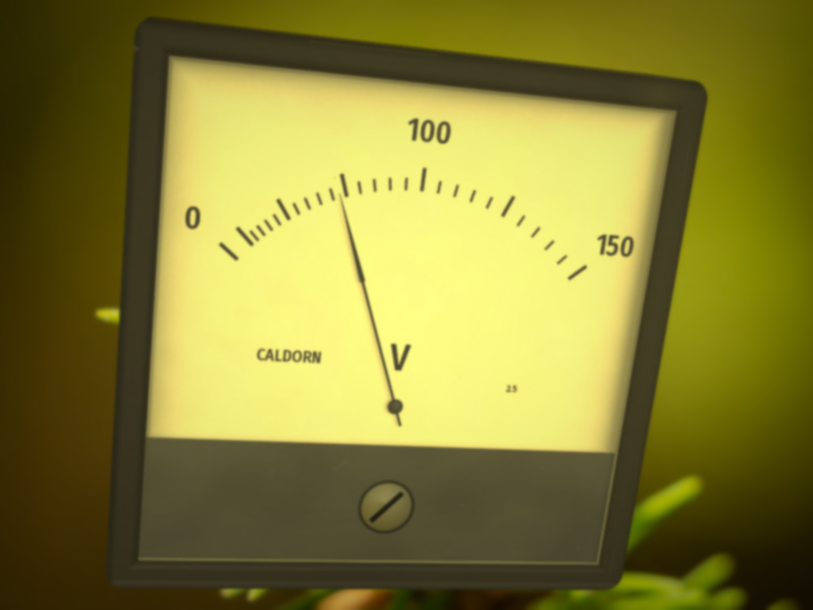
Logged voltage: 72.5 V
